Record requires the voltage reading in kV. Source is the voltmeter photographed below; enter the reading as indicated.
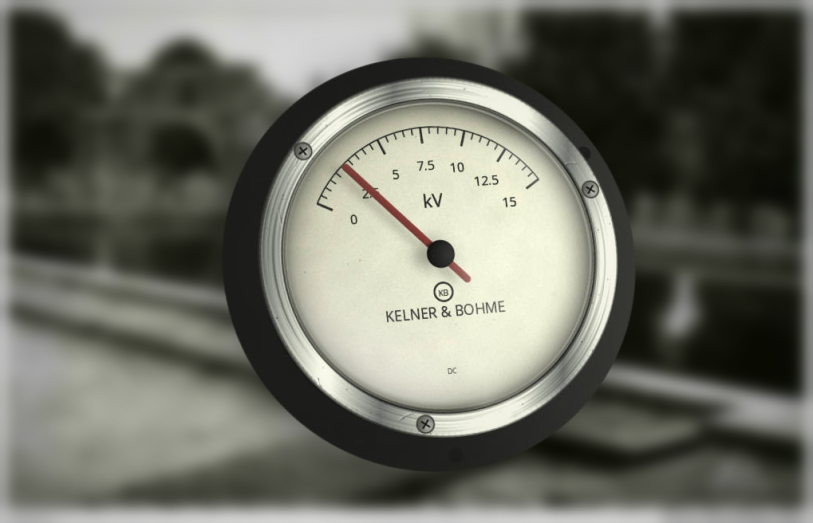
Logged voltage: 2.5 kV
